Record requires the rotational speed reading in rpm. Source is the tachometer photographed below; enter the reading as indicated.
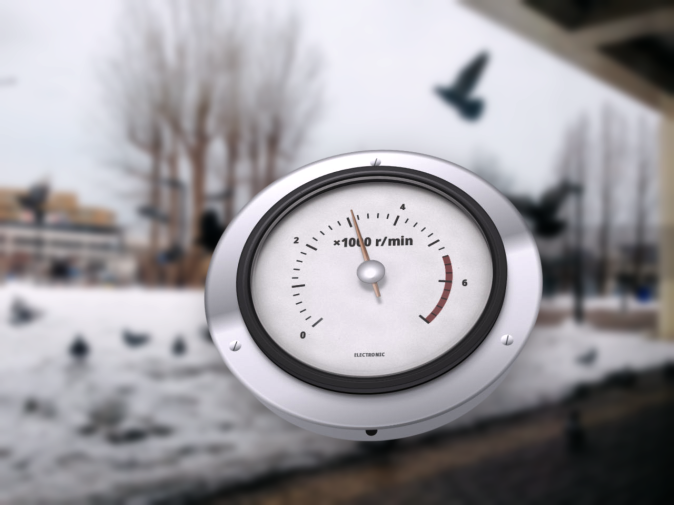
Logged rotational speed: 3100 rpm
